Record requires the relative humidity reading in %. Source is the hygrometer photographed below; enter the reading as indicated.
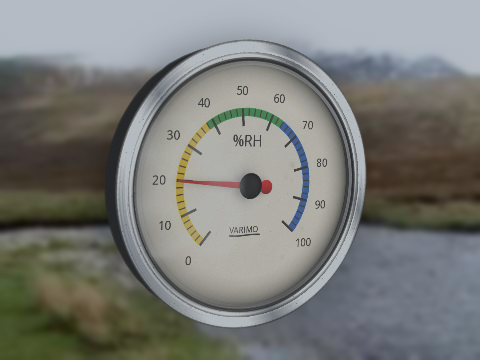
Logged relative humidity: 20 %
